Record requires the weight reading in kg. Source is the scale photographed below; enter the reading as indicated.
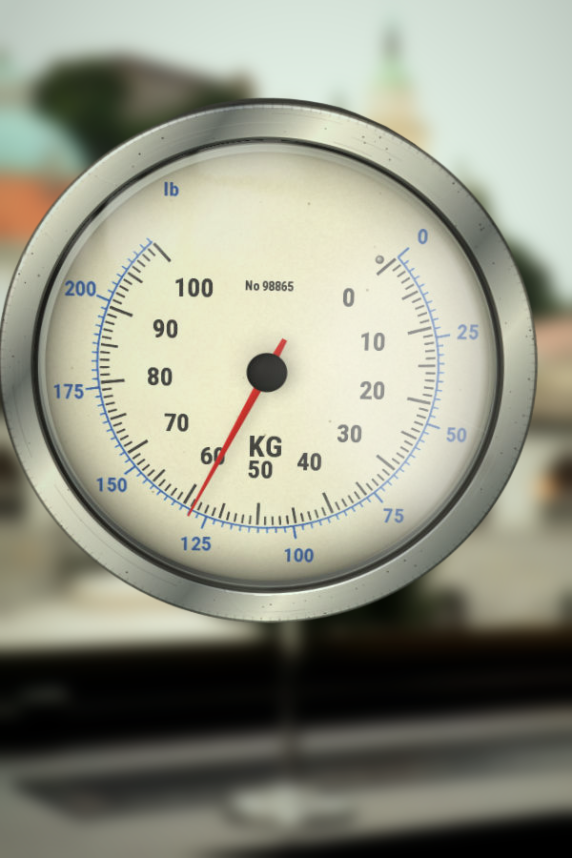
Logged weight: 59 kg
